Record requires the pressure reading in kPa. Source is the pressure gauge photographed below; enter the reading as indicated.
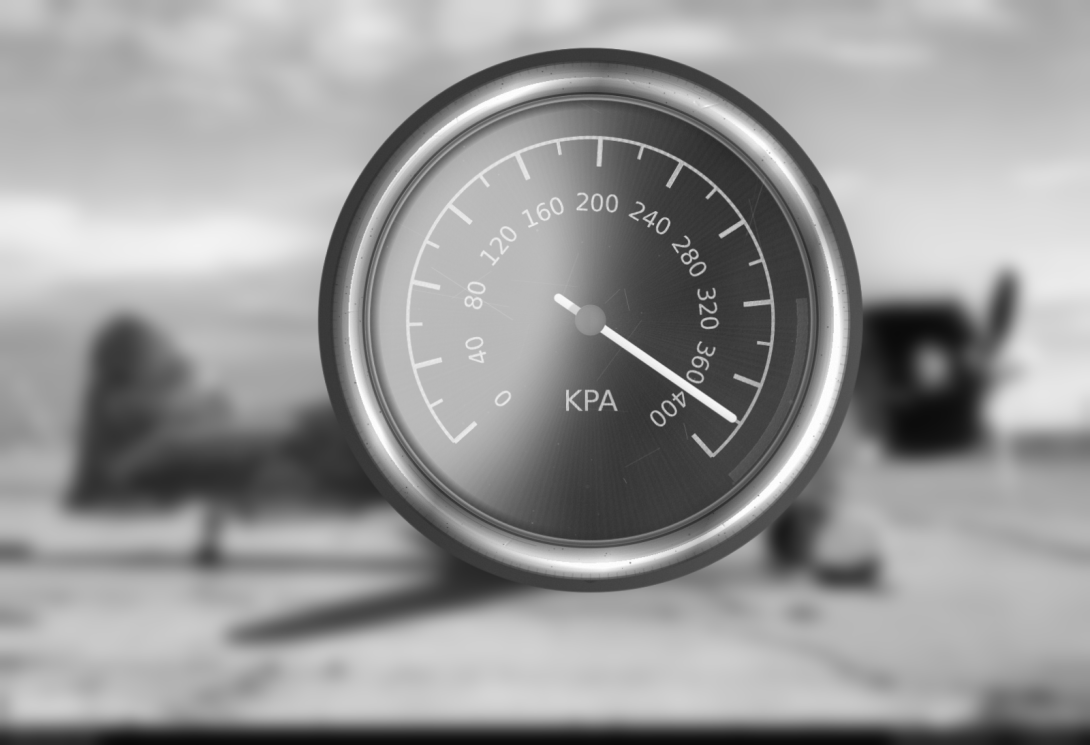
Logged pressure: 380 kPa
